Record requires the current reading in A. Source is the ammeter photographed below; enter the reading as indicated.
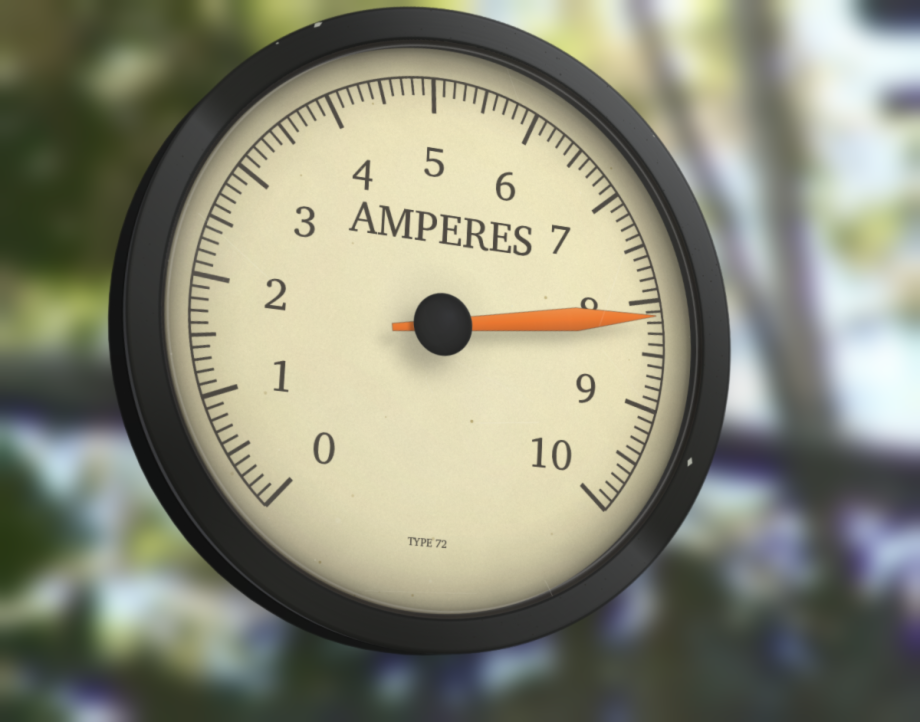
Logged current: 8.15 A
